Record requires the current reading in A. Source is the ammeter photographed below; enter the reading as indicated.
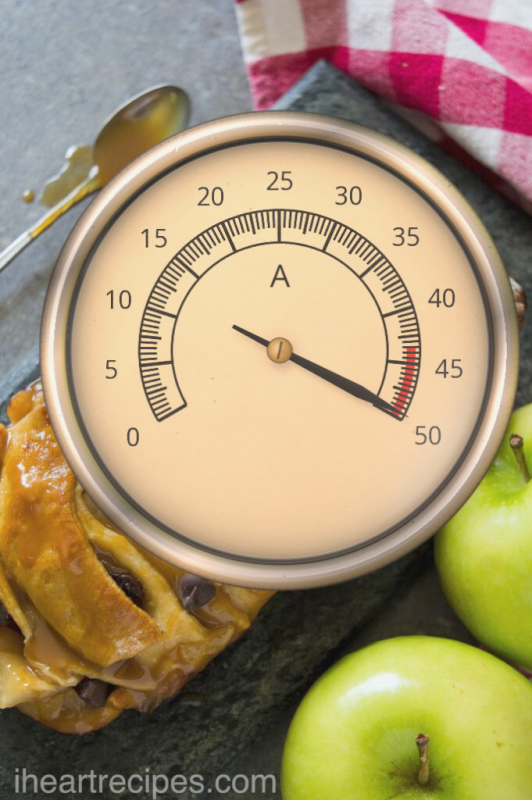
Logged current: 49.5 A
